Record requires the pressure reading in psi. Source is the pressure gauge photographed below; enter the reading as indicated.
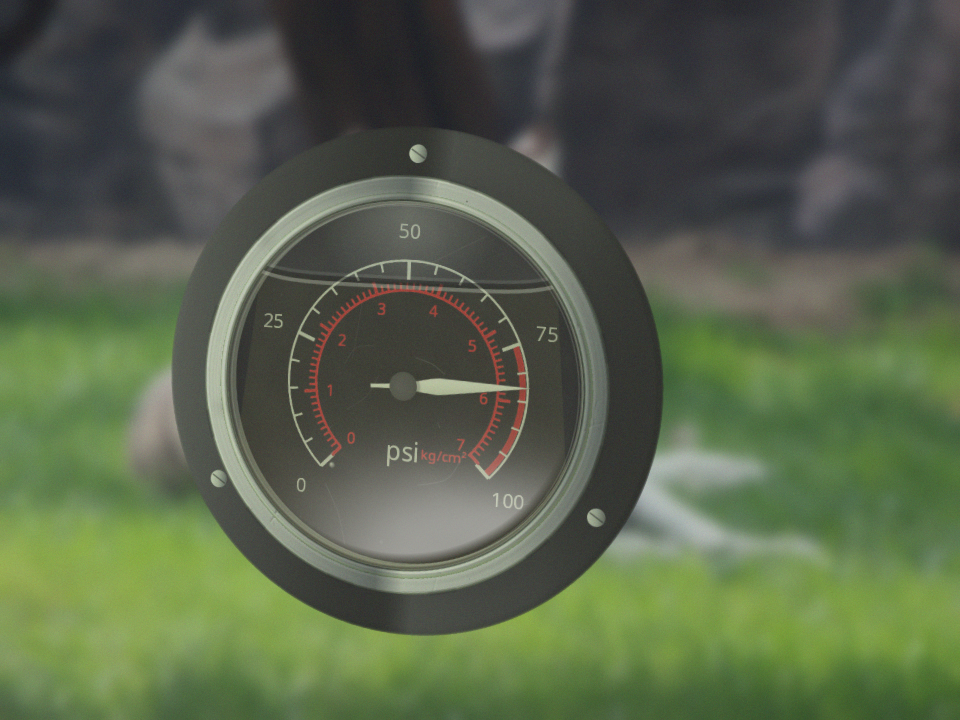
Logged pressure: 82.5 psi
